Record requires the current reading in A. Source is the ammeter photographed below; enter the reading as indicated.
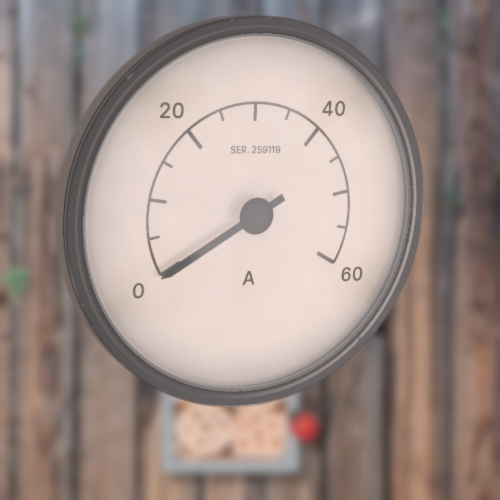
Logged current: 0 A
